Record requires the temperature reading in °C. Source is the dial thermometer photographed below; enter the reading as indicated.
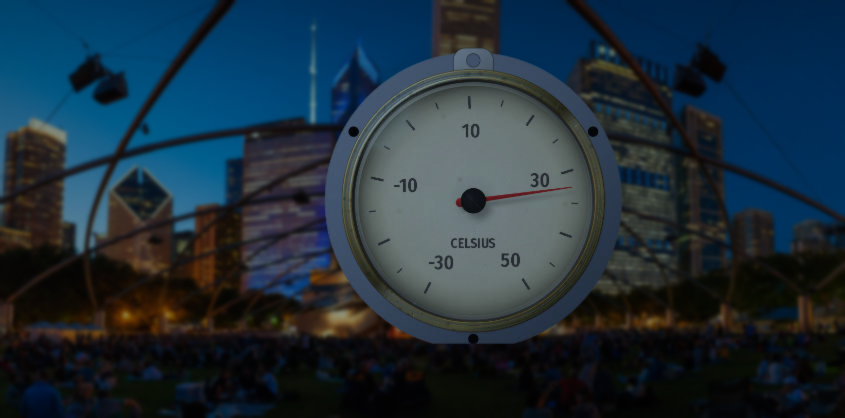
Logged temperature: 32.5 °C
